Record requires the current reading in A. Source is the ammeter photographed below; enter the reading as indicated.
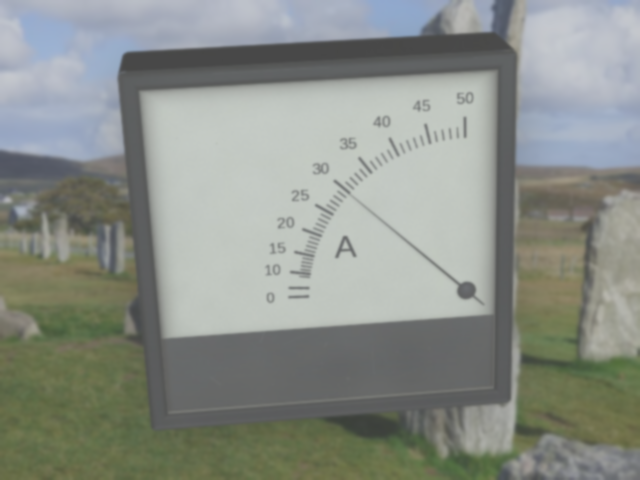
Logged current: 30 A
